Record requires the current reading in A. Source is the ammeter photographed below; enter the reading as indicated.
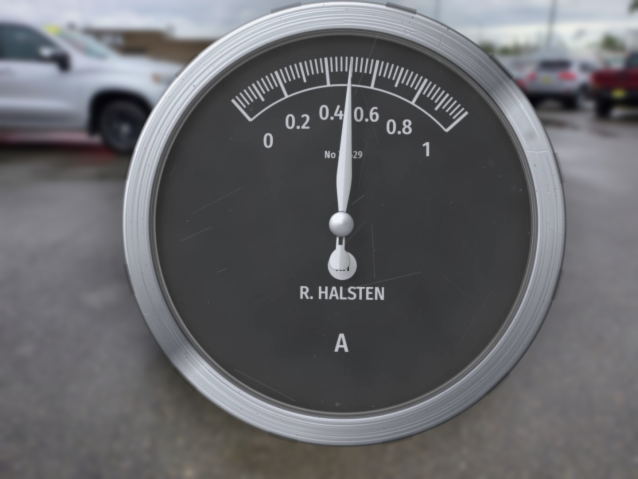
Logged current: 0.5 A
